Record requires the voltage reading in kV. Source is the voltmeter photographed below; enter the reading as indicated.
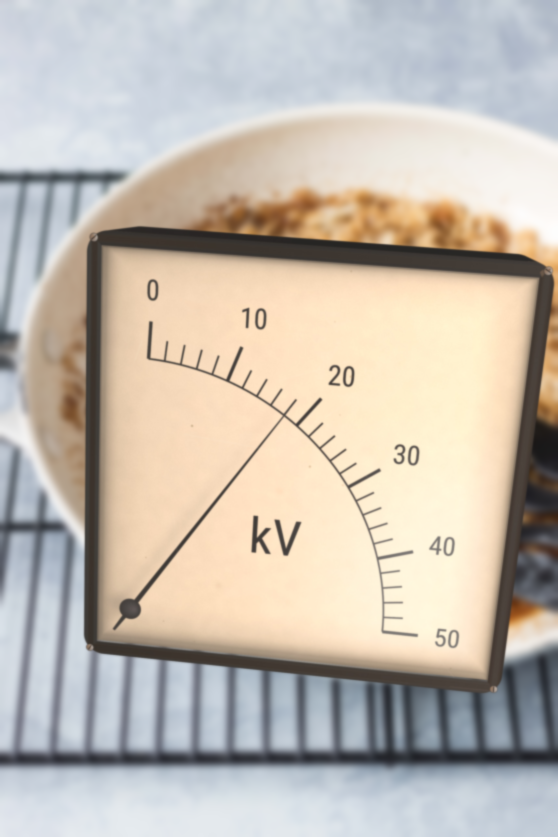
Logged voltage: 18 kV
